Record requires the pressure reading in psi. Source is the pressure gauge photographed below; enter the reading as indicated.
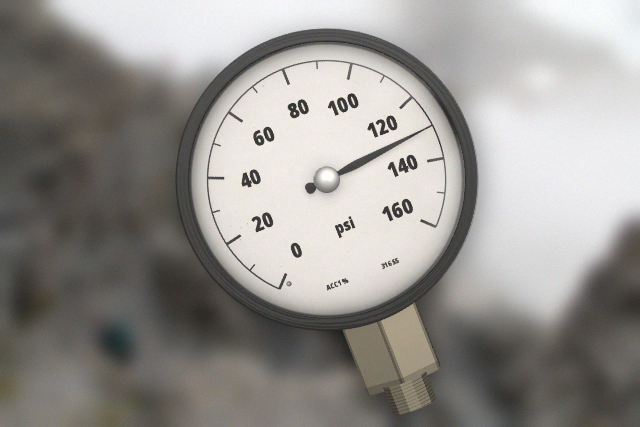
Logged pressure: 130 psi
